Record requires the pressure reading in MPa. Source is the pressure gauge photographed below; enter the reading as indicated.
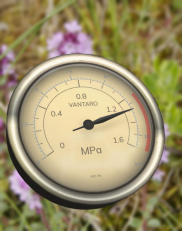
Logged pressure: 1.3 MPa
